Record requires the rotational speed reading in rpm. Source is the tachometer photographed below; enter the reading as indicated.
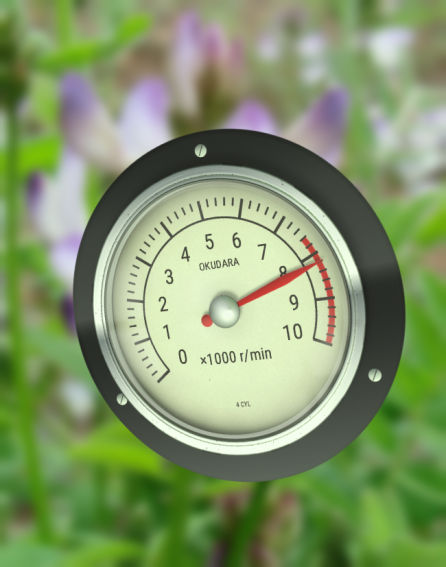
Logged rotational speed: 8200 rpm
